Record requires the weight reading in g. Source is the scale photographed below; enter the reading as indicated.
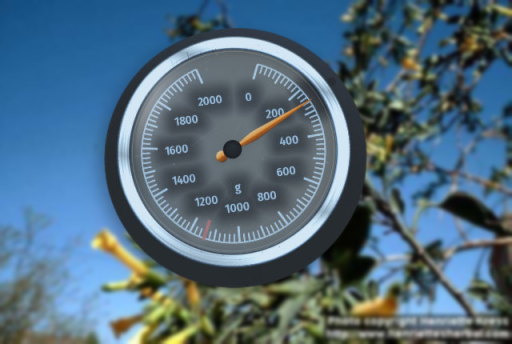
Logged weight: 260 g
